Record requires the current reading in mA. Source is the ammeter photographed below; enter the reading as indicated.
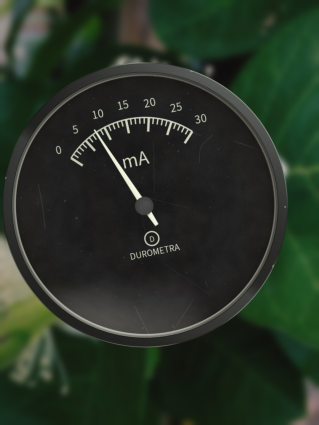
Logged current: 8 mA
